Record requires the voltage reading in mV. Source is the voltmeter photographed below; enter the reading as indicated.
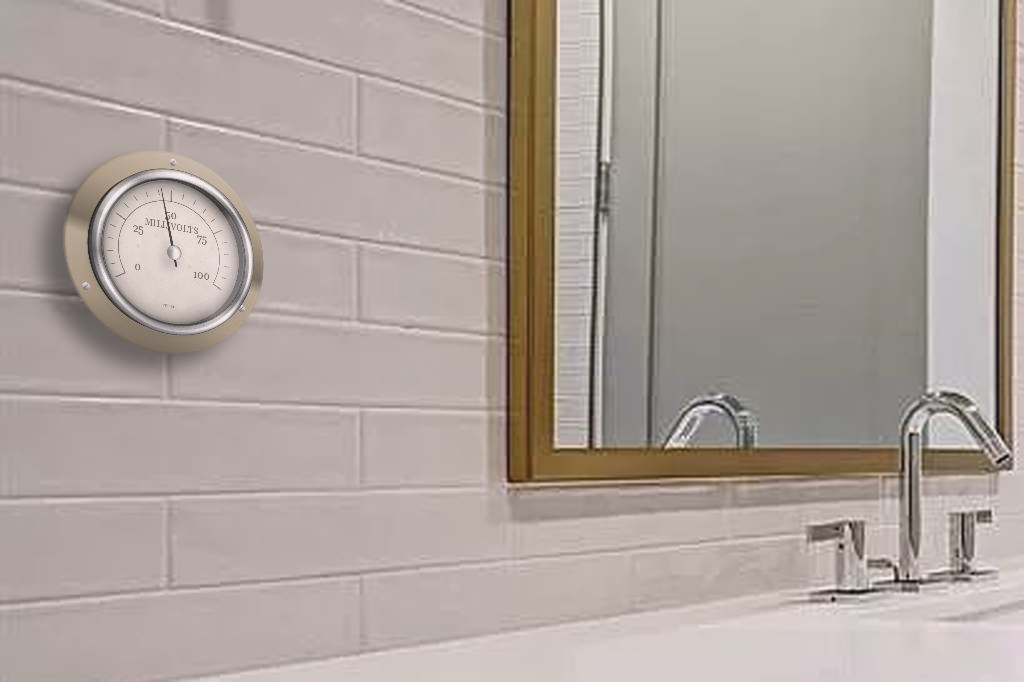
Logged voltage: 45 mV
